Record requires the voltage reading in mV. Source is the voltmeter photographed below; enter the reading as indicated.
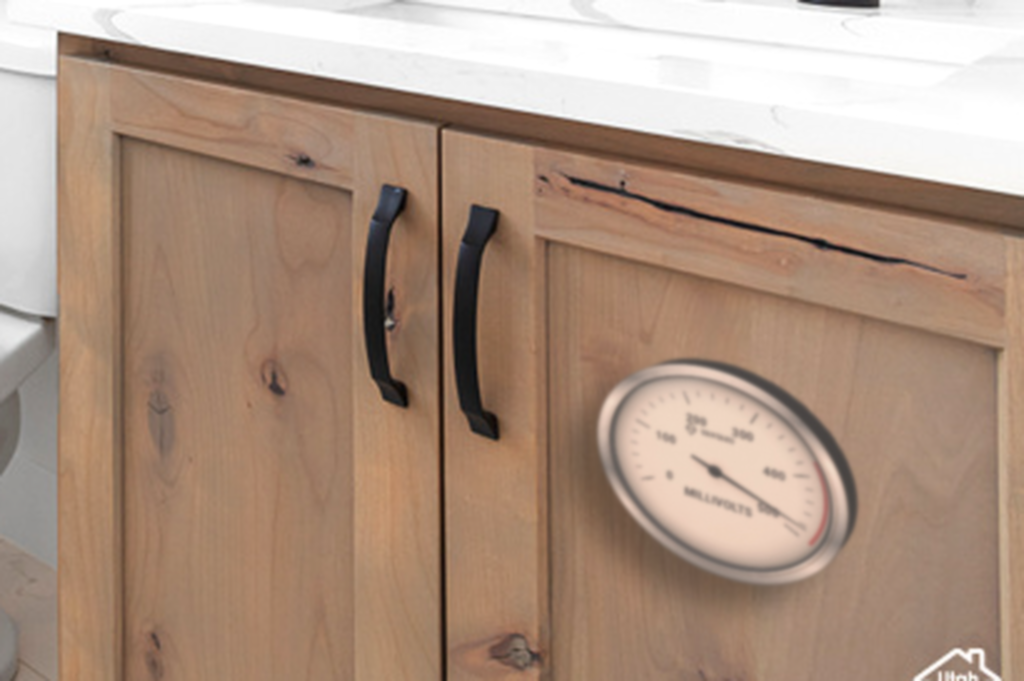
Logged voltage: 480 mV
